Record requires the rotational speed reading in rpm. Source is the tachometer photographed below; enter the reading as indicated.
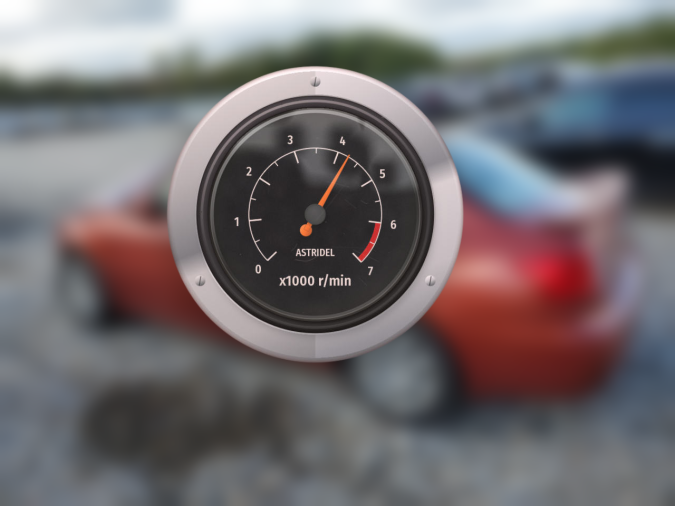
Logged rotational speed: 4250 rpm
